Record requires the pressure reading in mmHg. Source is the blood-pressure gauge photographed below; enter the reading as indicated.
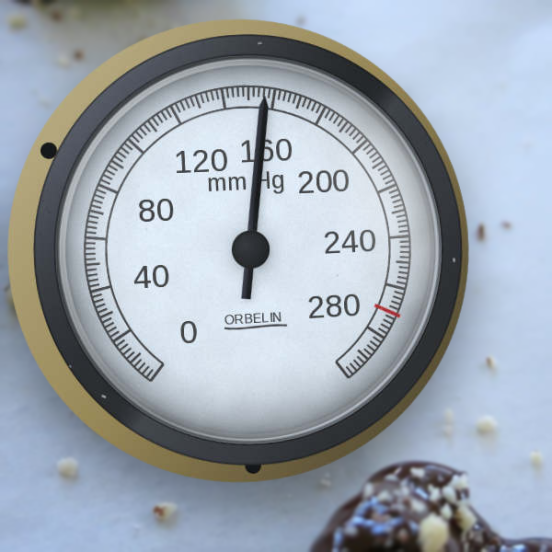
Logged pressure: 156 mmHg
